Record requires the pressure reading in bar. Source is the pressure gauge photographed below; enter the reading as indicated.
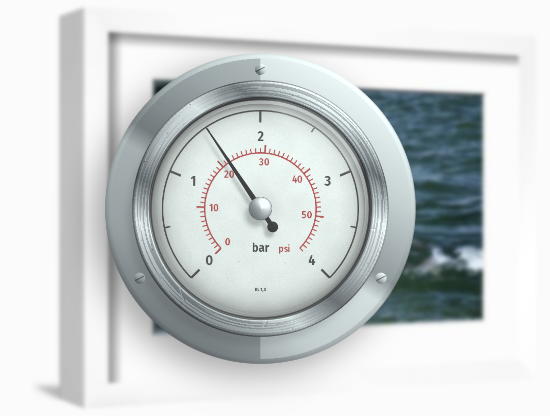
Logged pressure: 1.5 bar
